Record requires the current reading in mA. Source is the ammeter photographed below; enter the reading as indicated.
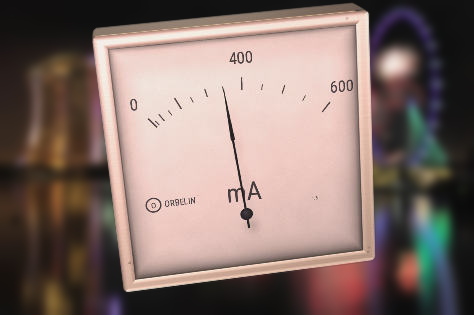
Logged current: 350 mA
